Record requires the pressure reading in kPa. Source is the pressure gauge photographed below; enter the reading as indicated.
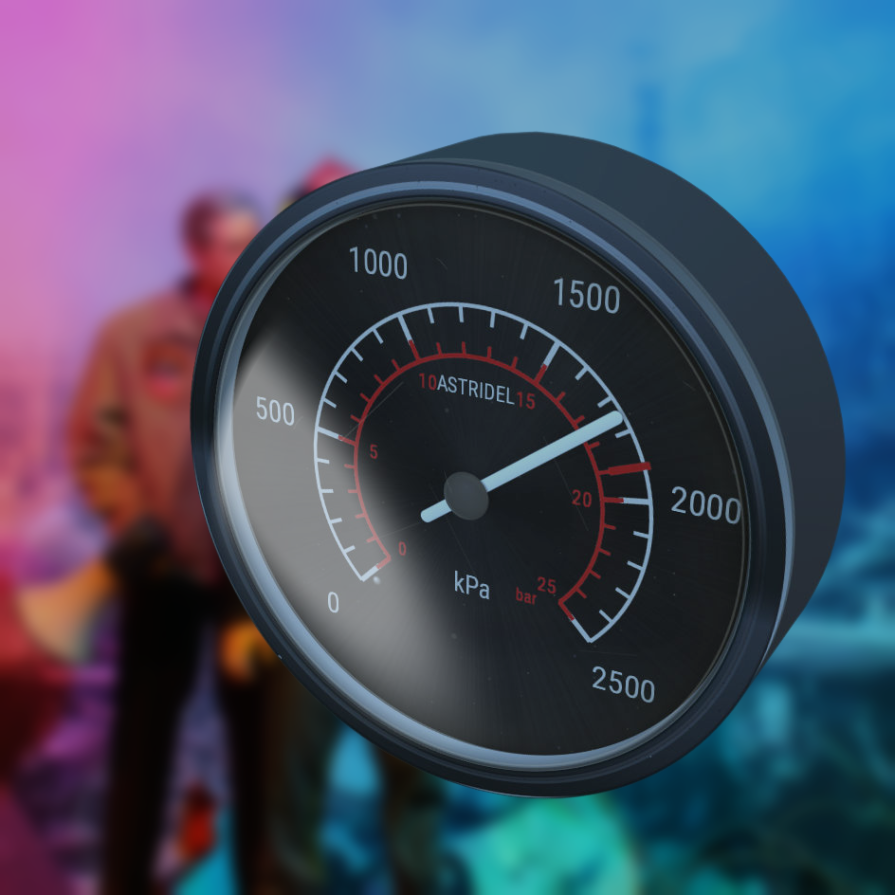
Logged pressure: 1750 kPa
